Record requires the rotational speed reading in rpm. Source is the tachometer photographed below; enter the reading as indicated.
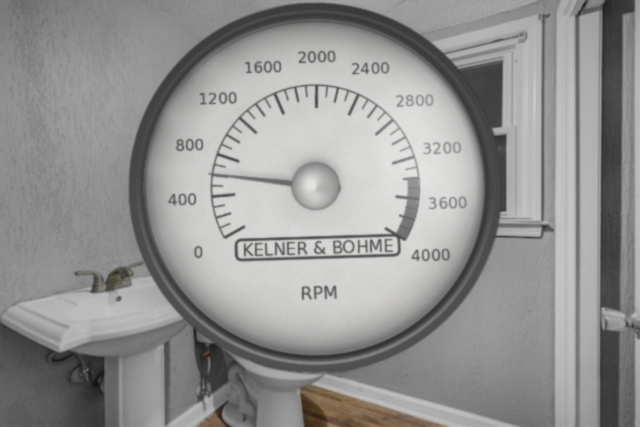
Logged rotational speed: 600 rpm
